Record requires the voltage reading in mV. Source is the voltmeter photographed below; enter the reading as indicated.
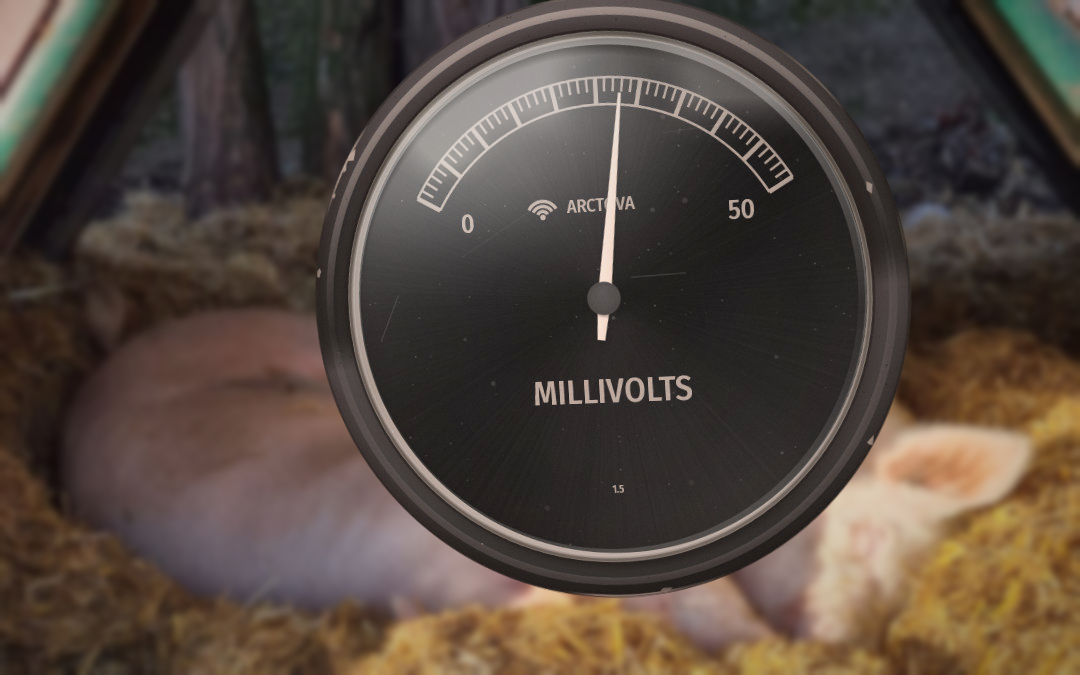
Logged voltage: 28 mV
